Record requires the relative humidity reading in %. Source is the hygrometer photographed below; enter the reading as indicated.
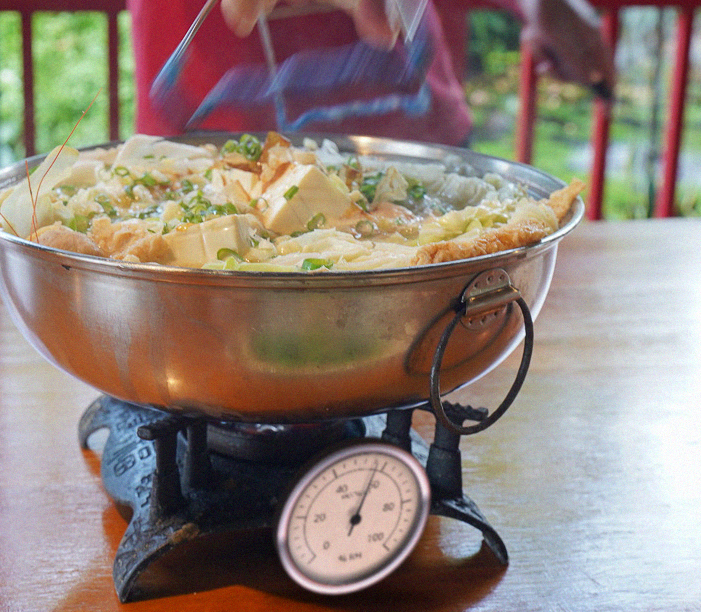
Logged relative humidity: 56 %
